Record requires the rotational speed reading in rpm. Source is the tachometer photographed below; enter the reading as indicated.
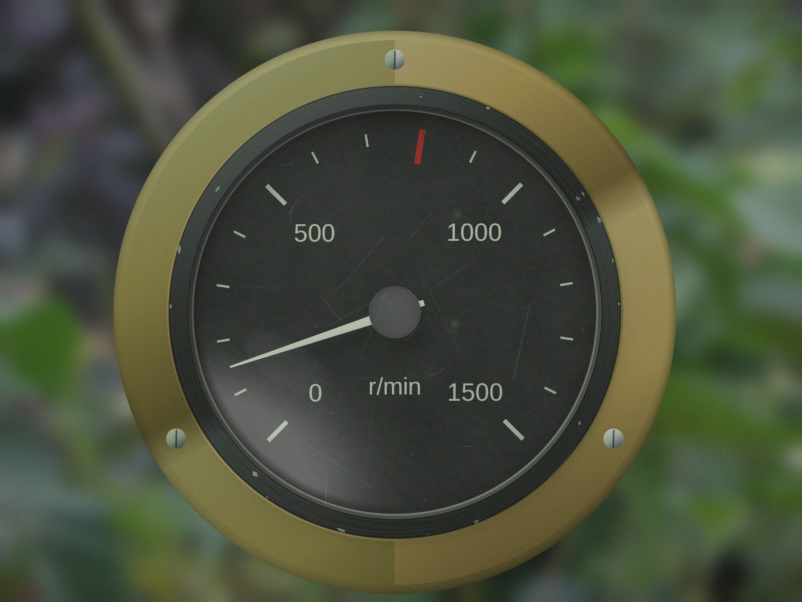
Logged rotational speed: 150 rpm
